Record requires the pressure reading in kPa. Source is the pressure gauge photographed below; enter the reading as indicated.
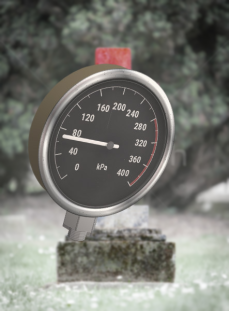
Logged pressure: 70 kPa
